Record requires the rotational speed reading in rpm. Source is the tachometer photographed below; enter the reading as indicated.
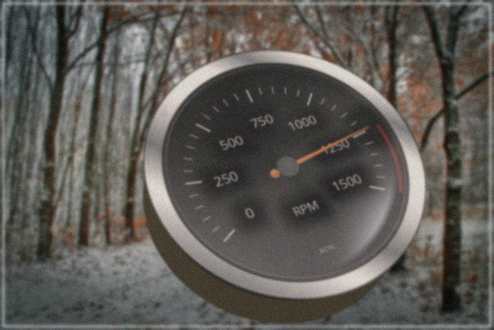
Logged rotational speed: 1250 rpm
